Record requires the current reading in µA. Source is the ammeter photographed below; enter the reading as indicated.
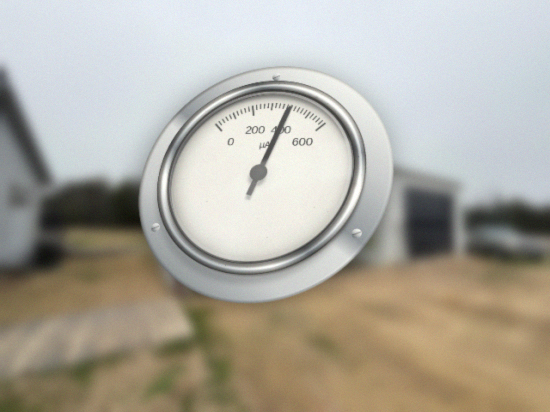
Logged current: 400 µA
